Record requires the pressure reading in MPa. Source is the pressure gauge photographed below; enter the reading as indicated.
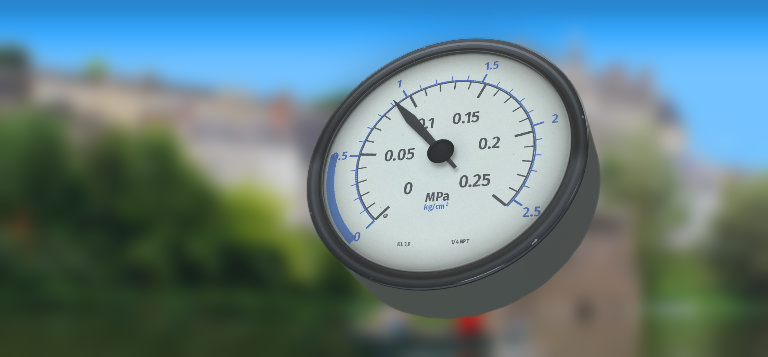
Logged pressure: 0.09 MPa
